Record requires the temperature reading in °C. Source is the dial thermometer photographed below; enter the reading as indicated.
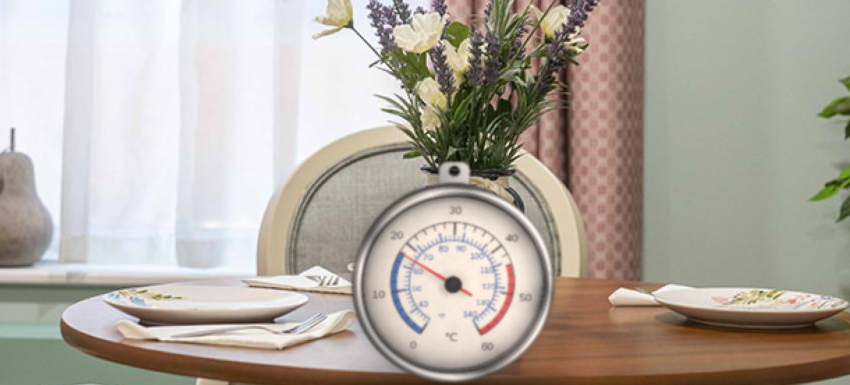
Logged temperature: 18 °C
